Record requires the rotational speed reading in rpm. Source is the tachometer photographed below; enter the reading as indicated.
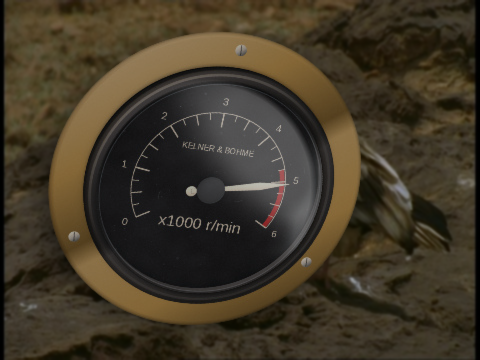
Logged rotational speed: 5000 rpm
